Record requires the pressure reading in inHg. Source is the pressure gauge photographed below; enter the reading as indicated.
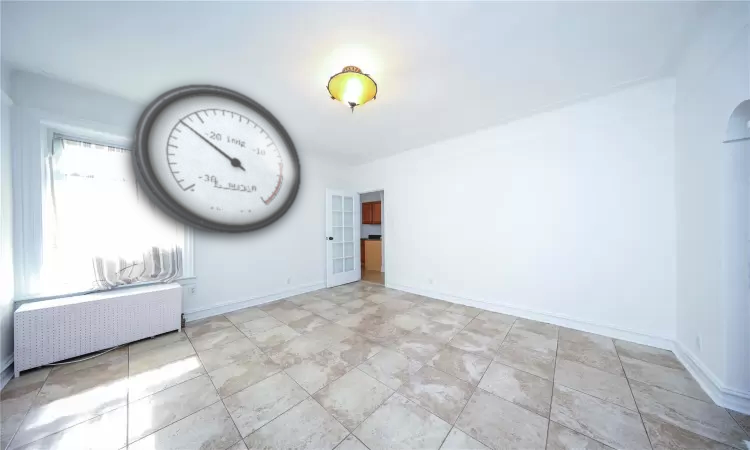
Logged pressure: -22 inHg
